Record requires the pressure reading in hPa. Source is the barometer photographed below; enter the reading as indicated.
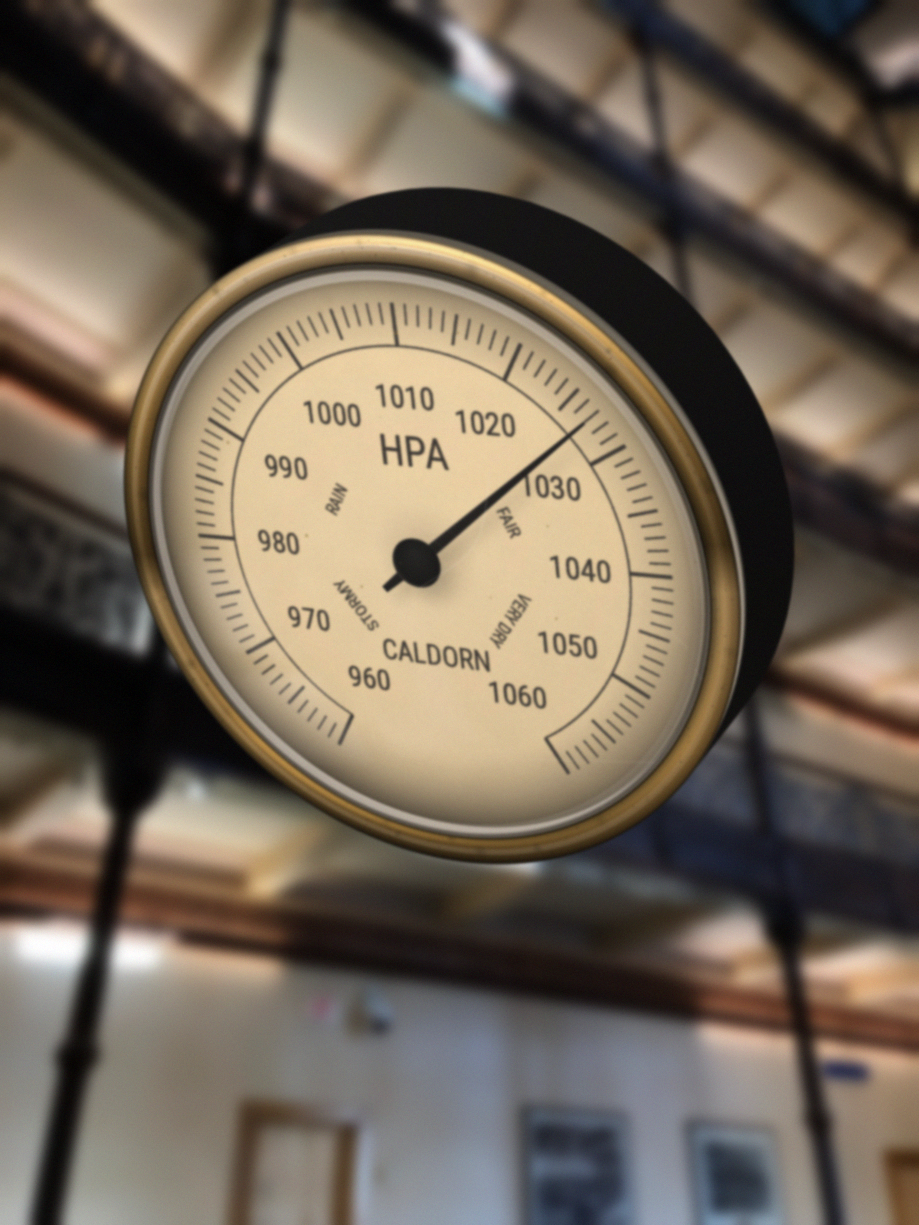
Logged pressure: 1027 hPa
